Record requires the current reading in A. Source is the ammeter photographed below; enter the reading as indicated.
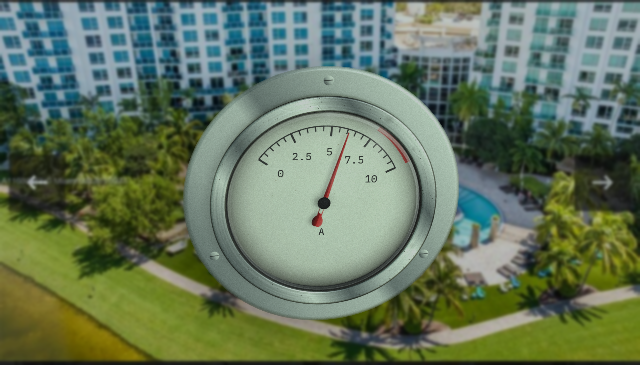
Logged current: 6 A
